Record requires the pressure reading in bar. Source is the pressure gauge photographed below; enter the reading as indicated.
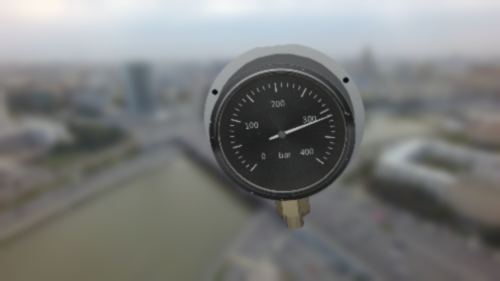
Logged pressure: 310 bar
